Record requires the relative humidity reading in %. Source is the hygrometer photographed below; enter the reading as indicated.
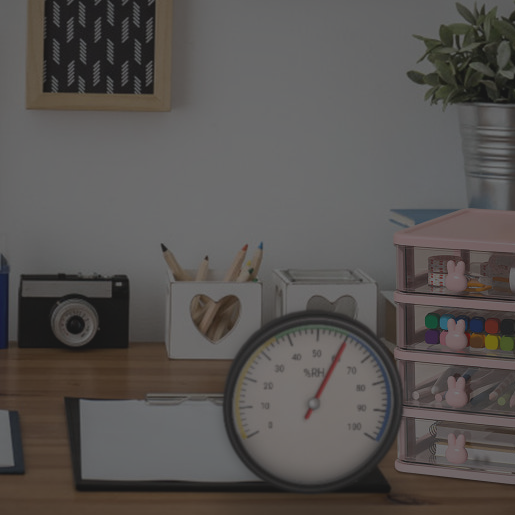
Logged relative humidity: 60 %
